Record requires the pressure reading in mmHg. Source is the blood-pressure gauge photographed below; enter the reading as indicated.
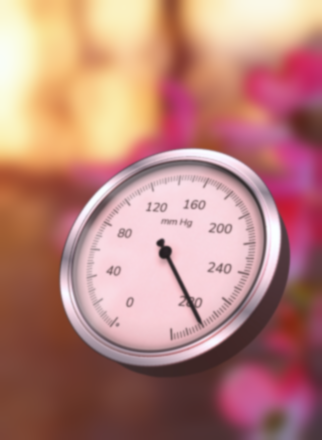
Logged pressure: 280 mmHg
